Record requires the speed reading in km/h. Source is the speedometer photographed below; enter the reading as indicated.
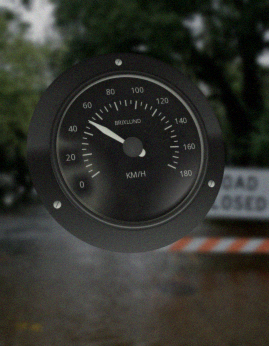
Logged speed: 50 km/h
